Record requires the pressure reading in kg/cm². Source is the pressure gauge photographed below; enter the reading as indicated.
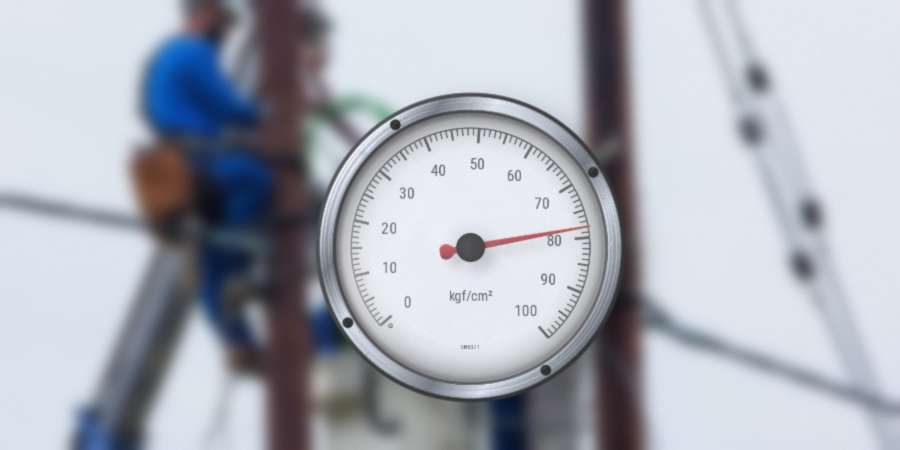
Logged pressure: 78 kg/cm²
